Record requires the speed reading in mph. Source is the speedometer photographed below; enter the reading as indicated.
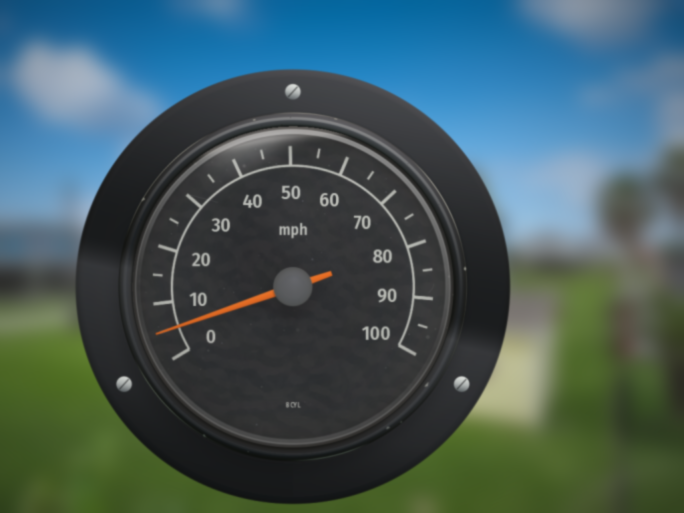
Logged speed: 5 mph
